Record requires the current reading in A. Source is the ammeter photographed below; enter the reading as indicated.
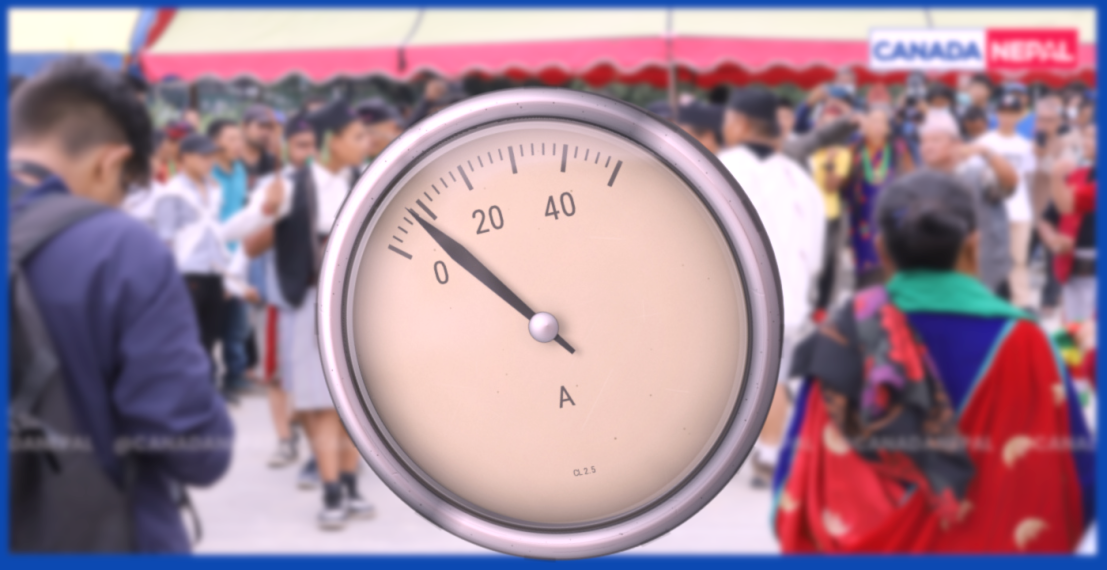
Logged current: 8 A
